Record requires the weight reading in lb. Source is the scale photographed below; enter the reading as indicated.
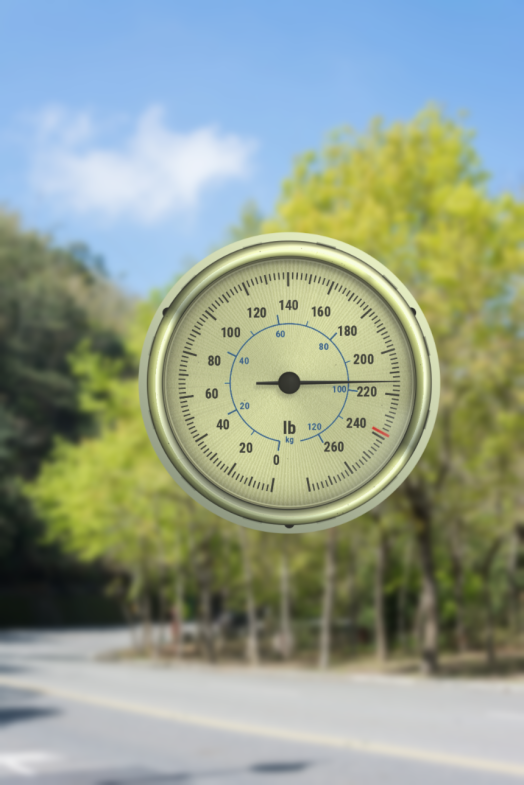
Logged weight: 214 lb
